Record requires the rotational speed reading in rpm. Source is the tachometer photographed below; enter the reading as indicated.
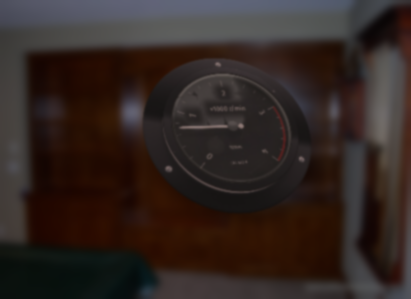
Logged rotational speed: 700 rpm
